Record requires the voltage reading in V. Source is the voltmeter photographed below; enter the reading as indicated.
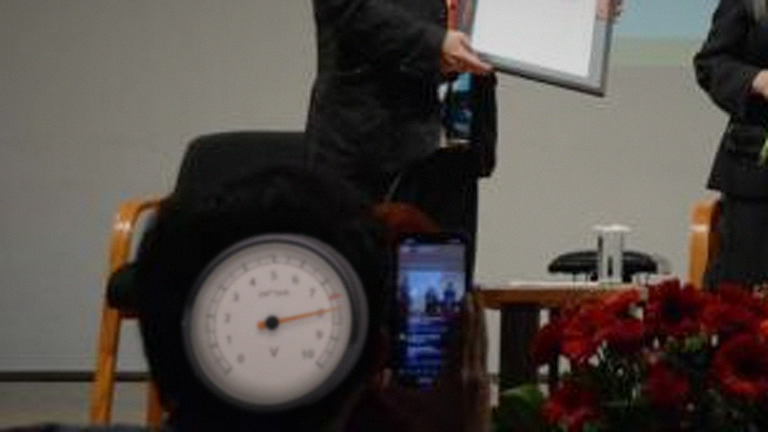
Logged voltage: 8 V
